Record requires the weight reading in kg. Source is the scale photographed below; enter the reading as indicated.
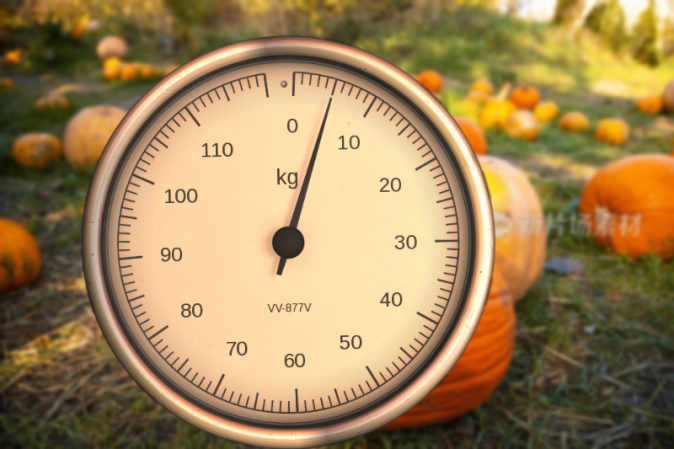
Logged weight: 5 kg
